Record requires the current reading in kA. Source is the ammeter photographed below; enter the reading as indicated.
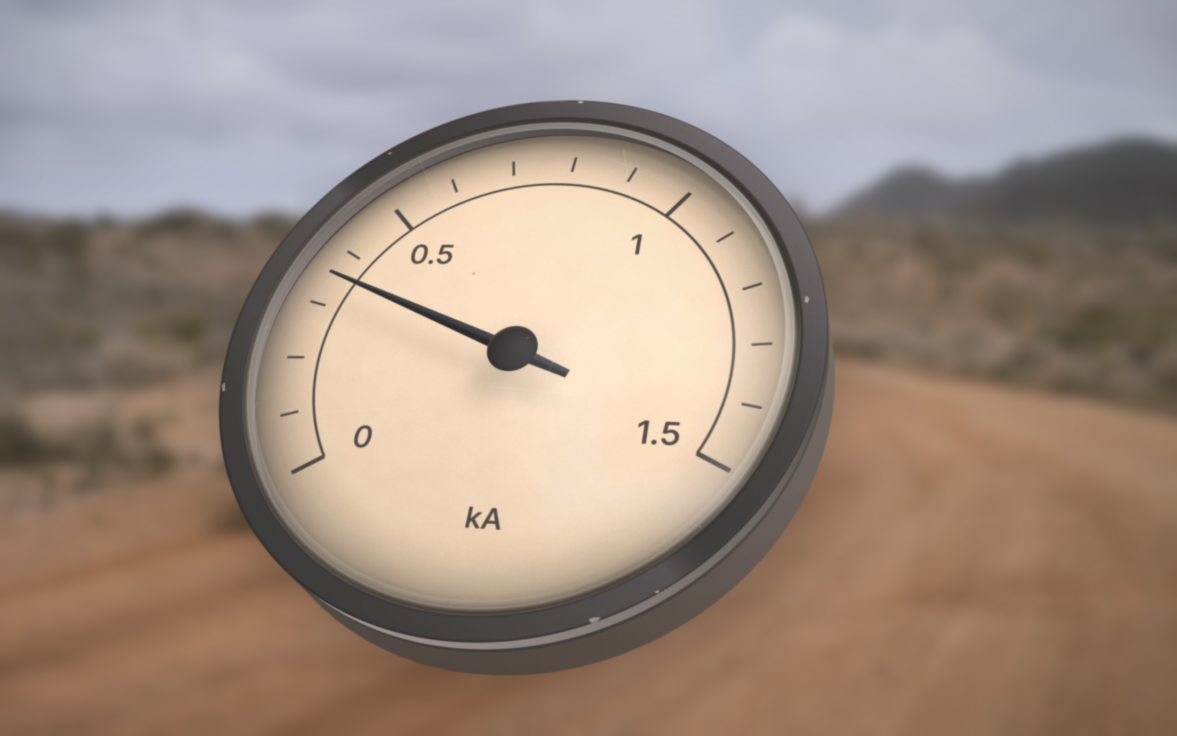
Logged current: 0.35 kA
